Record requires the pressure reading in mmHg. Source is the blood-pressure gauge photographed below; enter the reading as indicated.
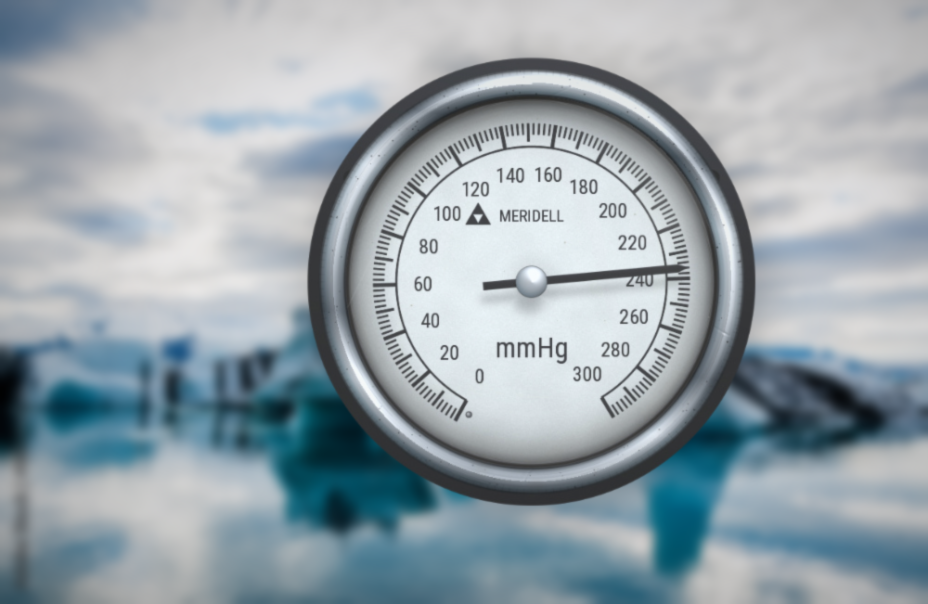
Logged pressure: 236 mmHg
